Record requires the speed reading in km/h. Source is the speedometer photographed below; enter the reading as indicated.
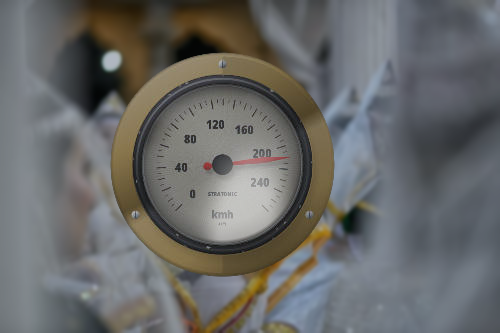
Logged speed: 210 km/h
